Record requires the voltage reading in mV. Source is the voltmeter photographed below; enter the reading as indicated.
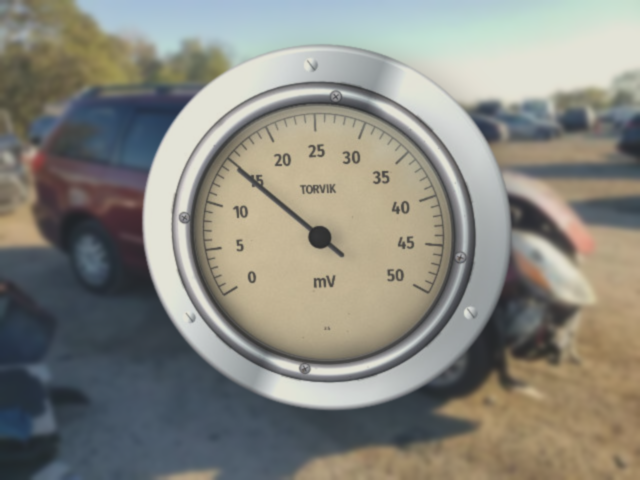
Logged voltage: 15 mV
